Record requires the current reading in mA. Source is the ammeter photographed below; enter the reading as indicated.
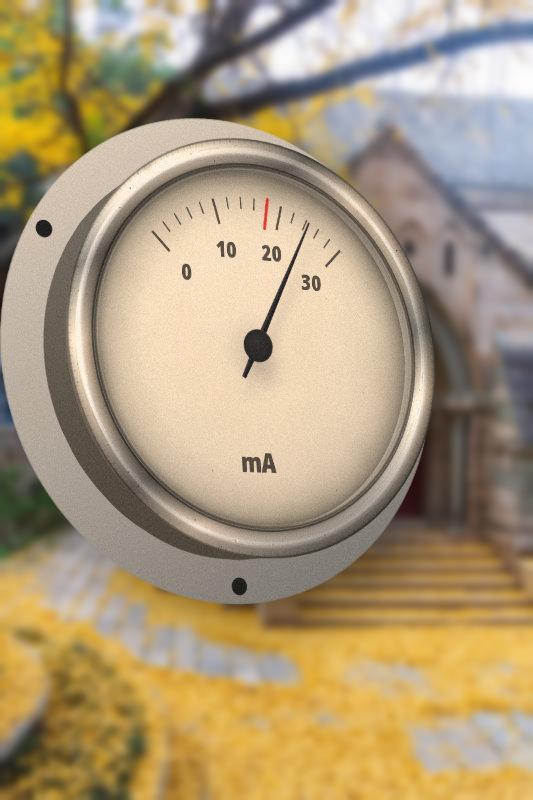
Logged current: 24 mA
